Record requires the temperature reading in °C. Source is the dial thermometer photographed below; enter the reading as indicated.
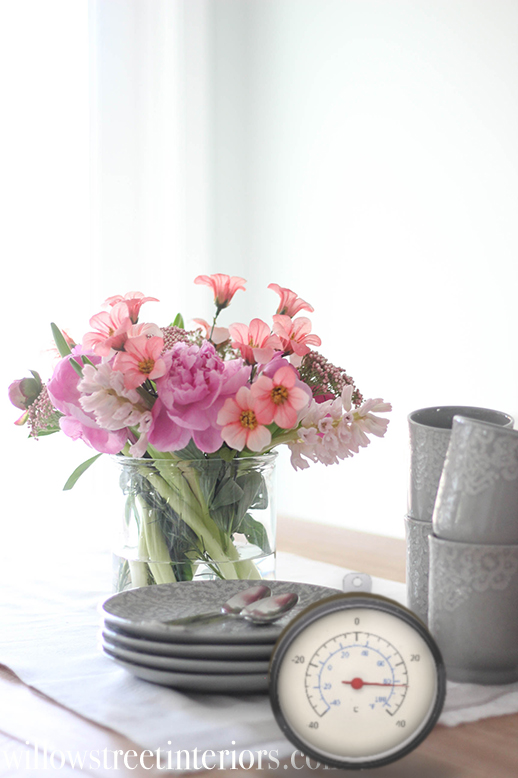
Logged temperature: 28 °C
